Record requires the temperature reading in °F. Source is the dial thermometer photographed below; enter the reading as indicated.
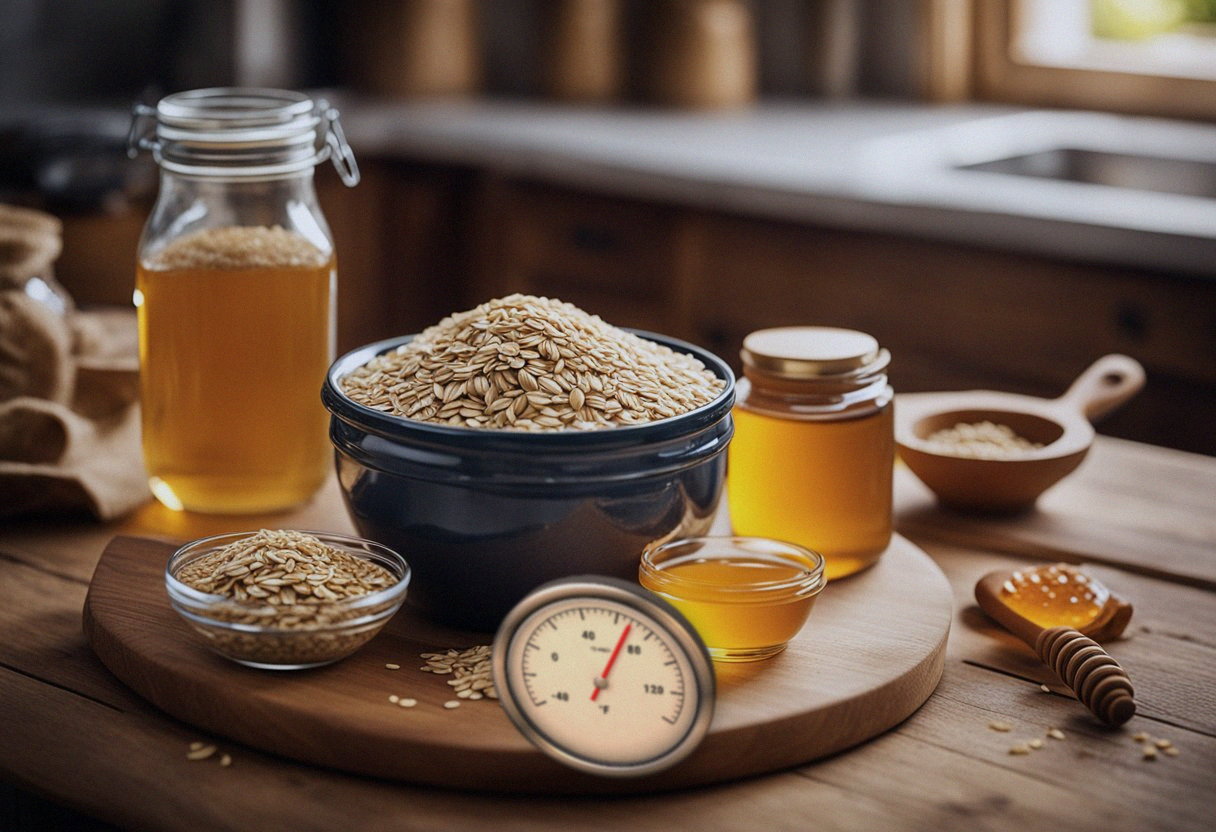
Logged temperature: 68 °F
